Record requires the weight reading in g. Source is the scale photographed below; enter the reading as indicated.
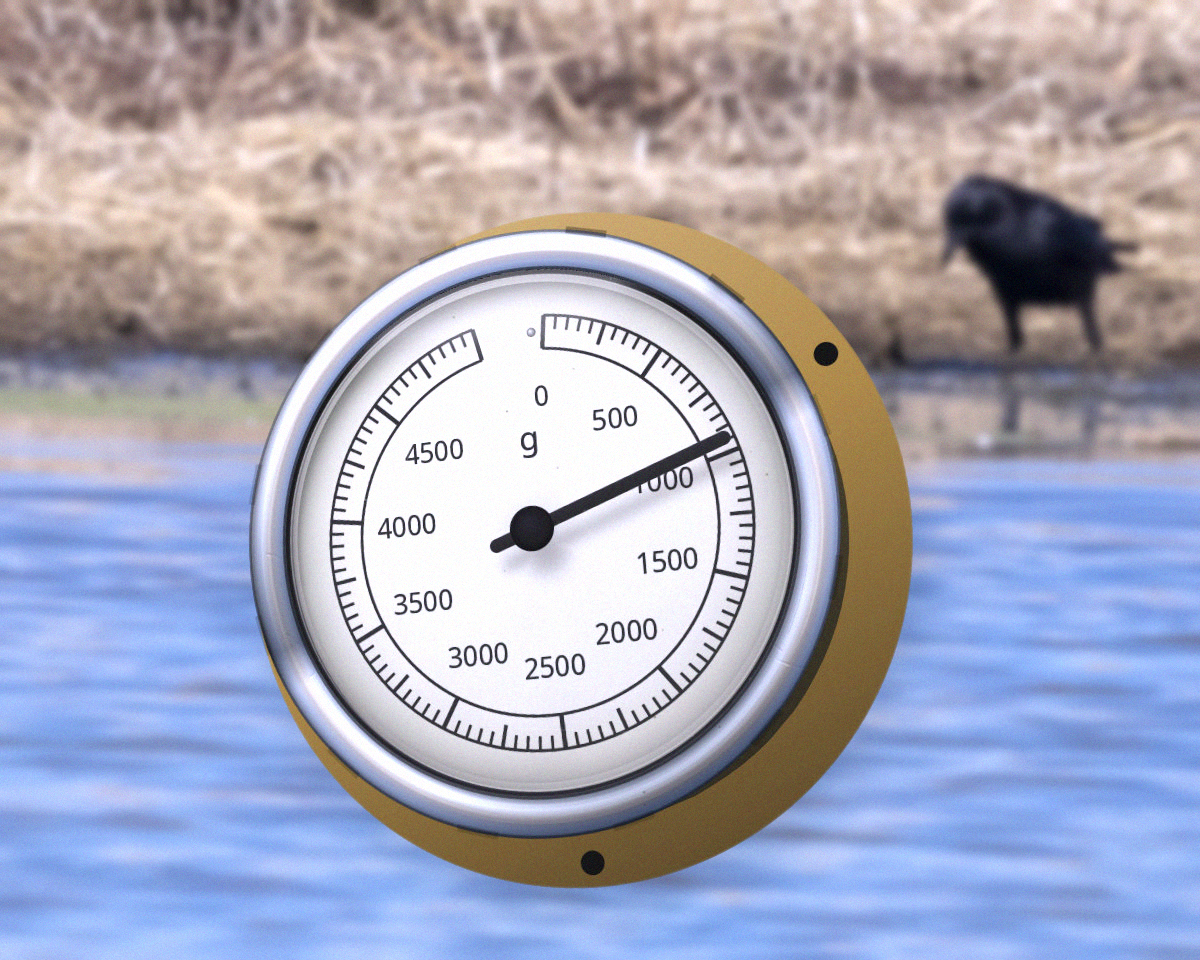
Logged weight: 950 g
